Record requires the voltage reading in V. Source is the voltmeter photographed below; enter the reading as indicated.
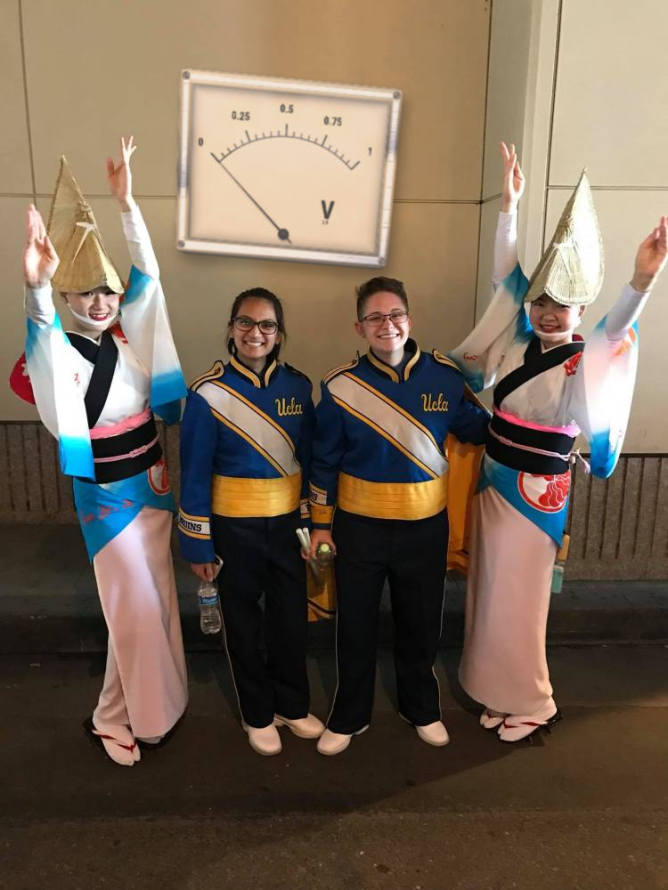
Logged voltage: 0 V
